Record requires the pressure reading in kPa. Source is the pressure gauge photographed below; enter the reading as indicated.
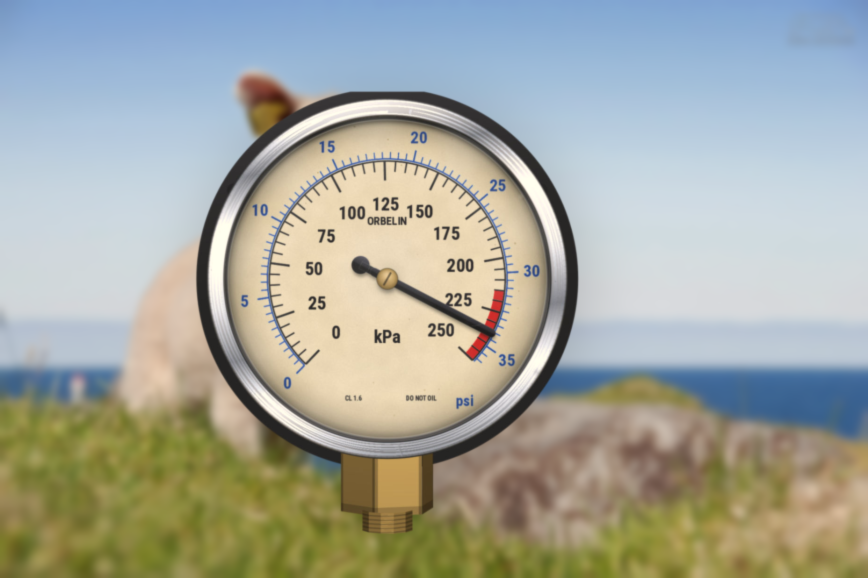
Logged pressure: 235 kPa
